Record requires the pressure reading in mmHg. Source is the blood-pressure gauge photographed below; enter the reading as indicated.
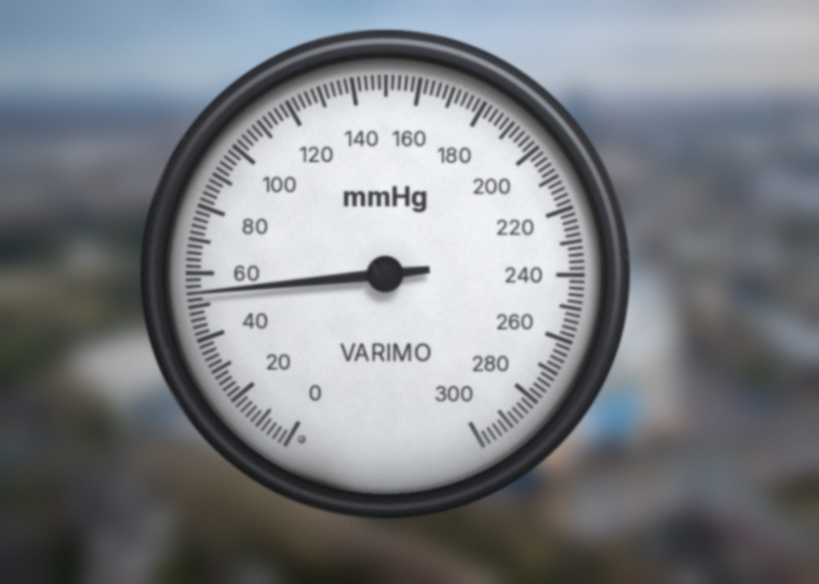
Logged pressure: 54 mmHg
